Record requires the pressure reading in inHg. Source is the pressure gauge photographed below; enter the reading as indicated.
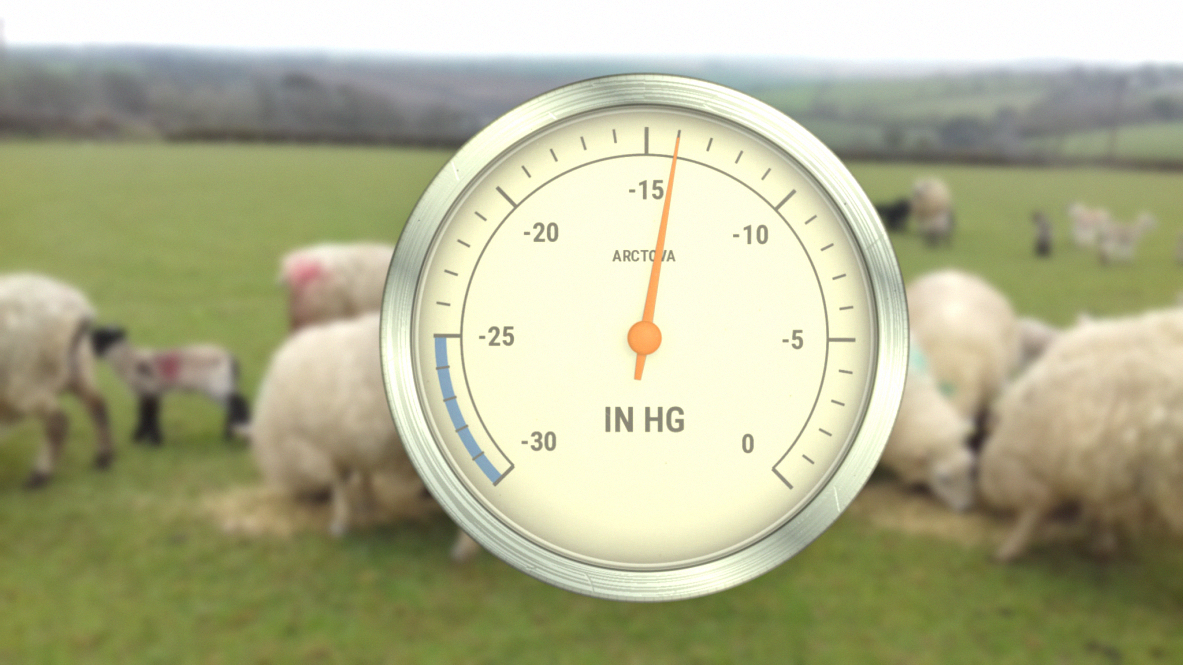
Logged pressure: -14 inHg
